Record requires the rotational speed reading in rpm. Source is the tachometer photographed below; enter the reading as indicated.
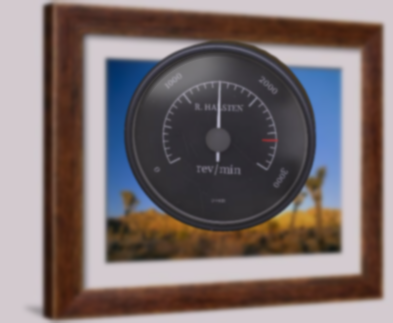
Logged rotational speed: 1500 rpm
